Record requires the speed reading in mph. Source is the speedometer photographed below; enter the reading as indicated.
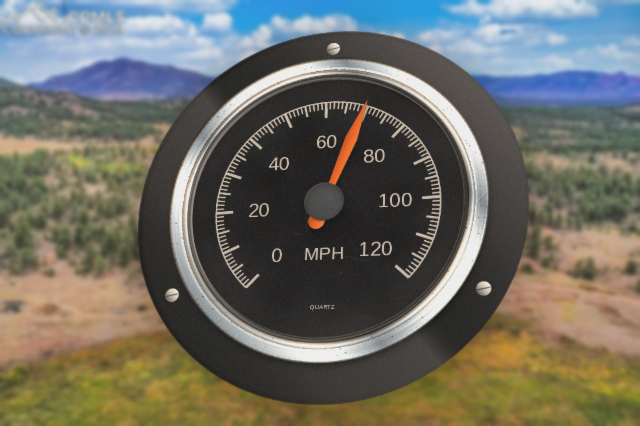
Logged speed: 70 mph
